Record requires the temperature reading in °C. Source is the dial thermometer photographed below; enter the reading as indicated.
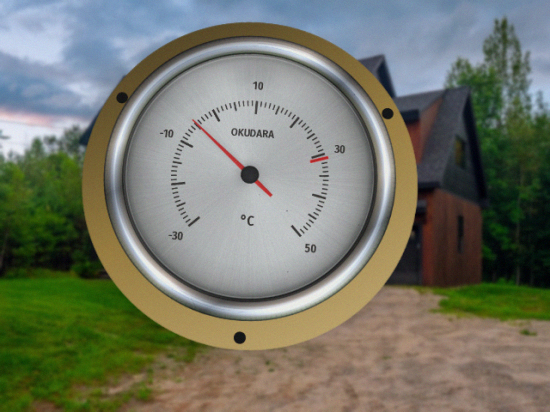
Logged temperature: -5 °C
